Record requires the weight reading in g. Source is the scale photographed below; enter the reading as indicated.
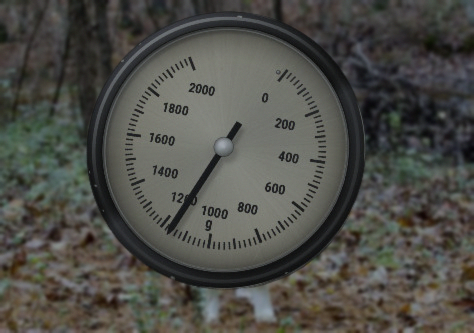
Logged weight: 1160 g
